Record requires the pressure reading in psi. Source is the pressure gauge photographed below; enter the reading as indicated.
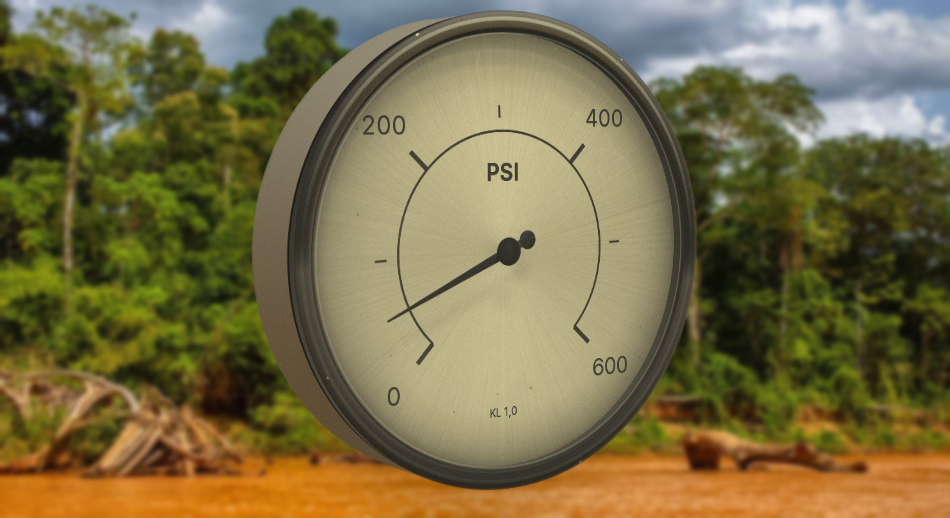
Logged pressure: 50 psi
